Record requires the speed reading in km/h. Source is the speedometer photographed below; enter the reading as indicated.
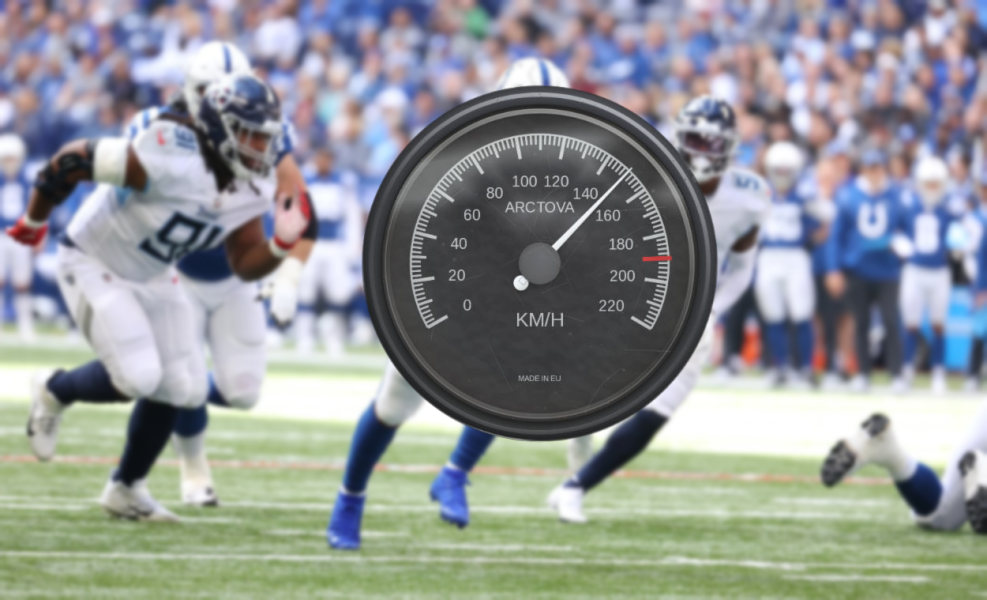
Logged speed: 150 km/h
